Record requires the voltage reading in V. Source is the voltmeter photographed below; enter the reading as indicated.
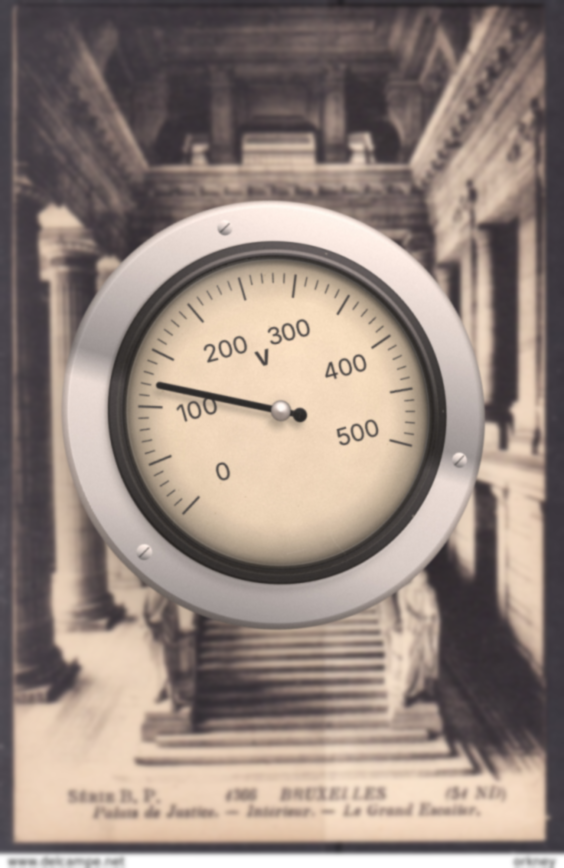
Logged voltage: 120 V
